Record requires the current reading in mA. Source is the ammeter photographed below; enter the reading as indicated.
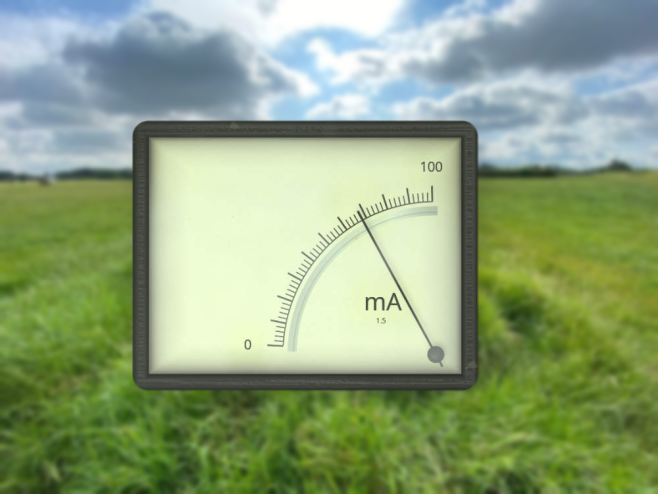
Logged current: 68 mA
